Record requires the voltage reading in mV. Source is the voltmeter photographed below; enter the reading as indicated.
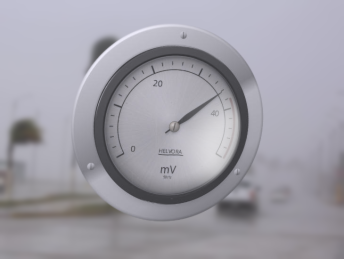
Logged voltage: 36 mV
